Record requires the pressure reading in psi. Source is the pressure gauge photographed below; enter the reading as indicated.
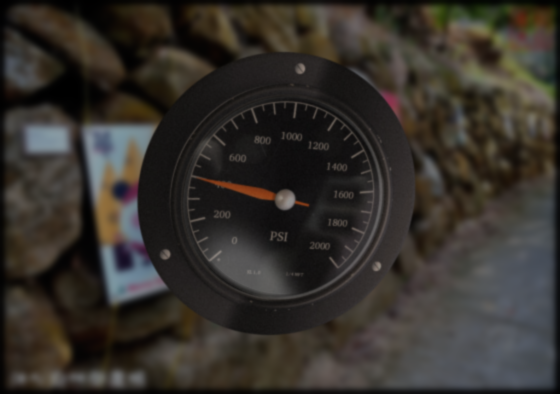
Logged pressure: 400 psi
